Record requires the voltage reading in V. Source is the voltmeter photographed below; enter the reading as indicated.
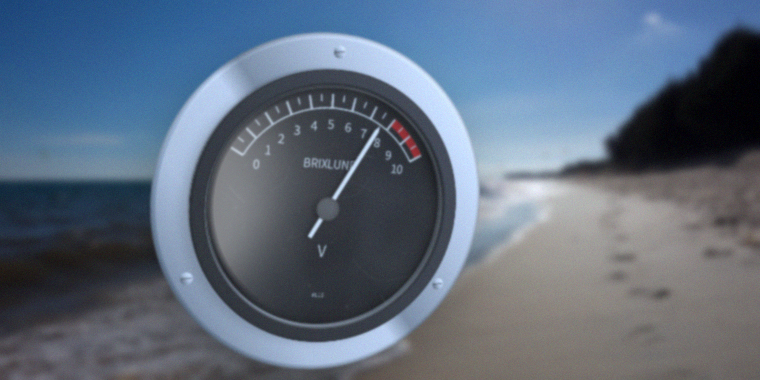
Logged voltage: 7.5 V
